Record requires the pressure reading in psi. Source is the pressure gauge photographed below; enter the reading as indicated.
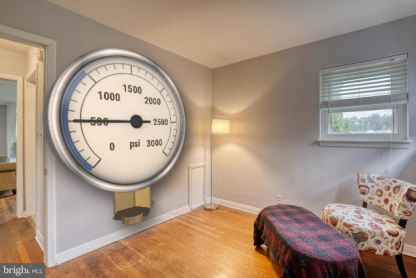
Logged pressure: 500 psi
